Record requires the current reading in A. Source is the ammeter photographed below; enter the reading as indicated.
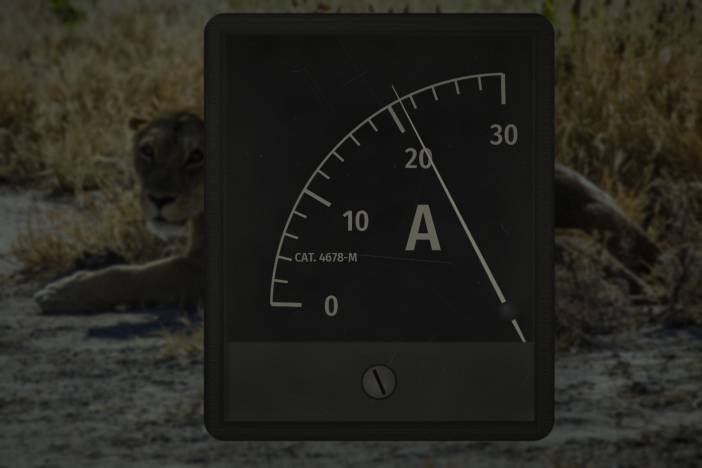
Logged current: 21 A
